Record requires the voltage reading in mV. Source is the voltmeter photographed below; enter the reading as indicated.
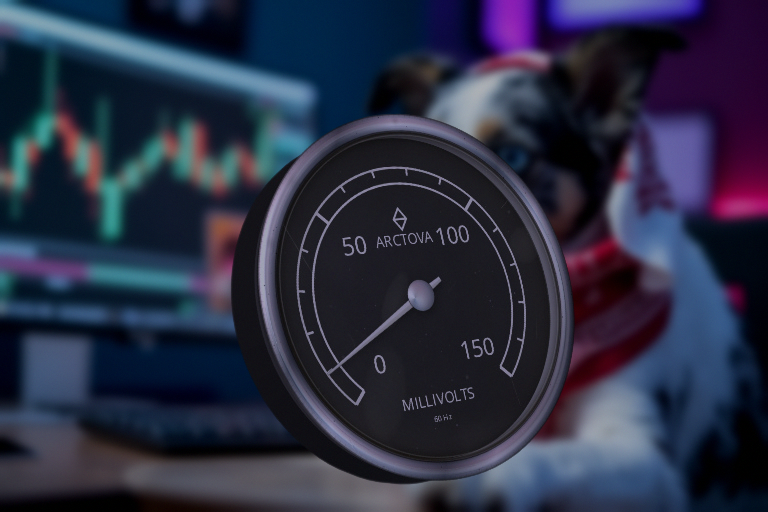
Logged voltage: 10 mV
